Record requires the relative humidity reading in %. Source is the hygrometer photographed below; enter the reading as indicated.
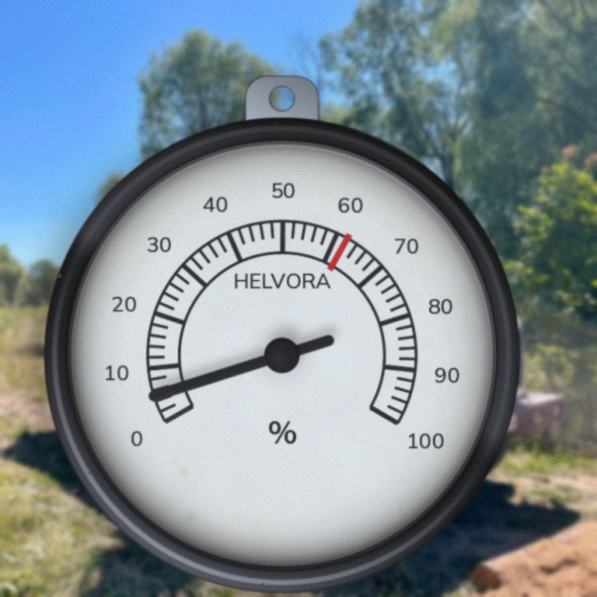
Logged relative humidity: 5 %
